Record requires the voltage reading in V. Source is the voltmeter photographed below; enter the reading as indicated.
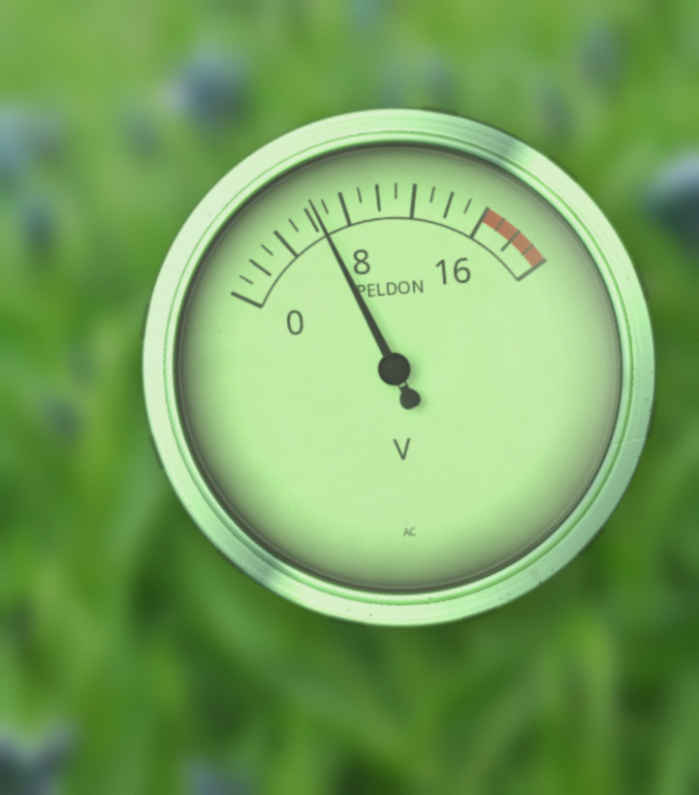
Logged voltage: 6.5 V
